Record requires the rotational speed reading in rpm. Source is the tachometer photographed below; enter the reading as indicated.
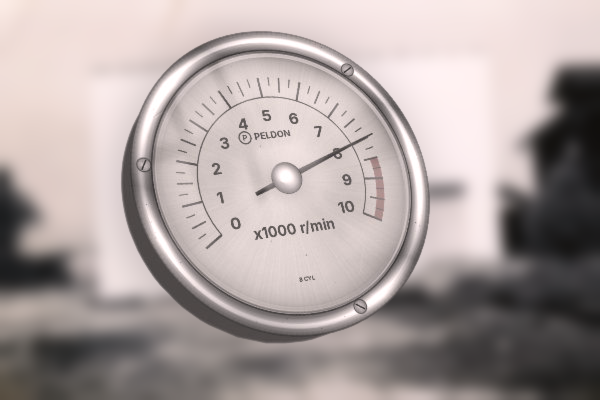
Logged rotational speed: 8000 rpm
